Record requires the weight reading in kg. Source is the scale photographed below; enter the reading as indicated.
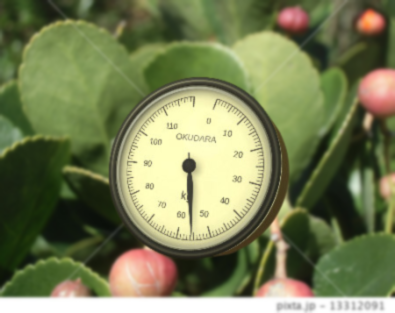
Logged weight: 55 kg
